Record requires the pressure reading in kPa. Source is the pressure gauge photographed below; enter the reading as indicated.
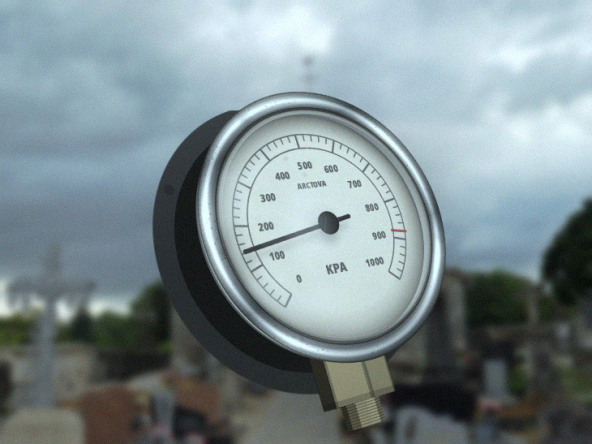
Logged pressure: 140 kPa
